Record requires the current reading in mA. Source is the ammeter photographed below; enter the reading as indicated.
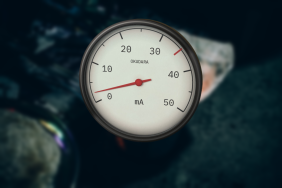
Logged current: 2.5 mA
